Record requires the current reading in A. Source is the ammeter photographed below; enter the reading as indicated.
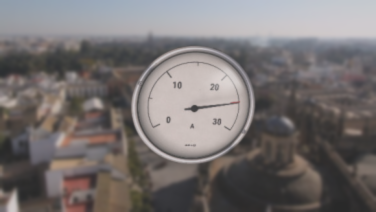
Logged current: 25 A
